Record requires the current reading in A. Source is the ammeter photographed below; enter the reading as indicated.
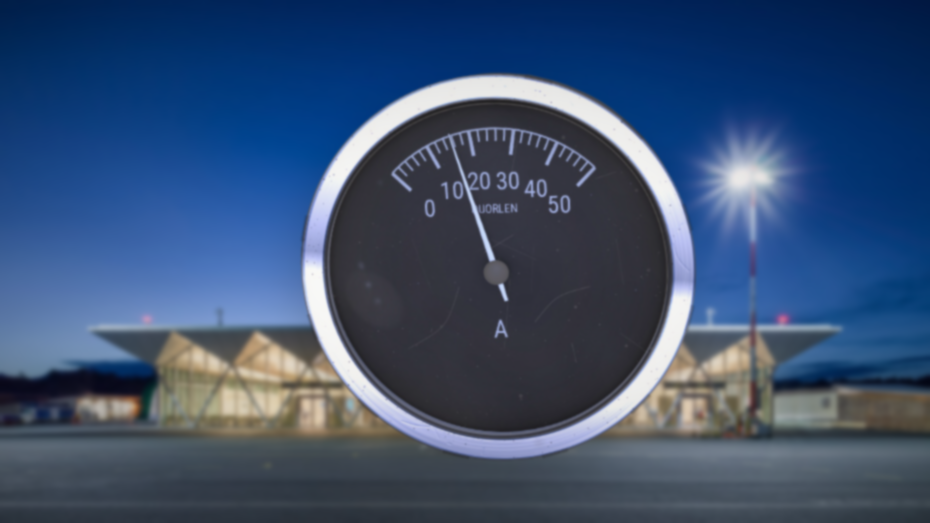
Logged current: 16 A
